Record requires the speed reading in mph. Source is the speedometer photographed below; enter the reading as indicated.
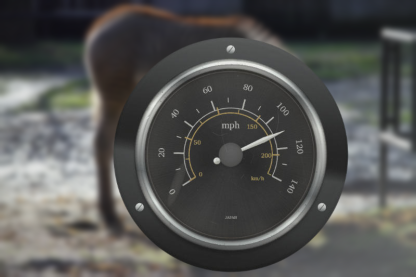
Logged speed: 110 mph
